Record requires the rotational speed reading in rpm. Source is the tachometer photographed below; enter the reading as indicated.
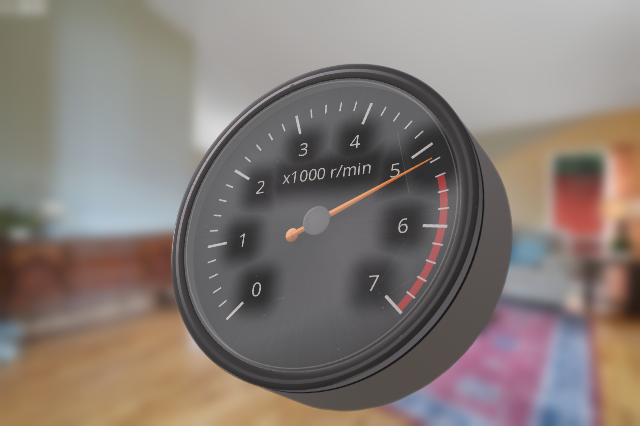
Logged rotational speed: 5200 rpm
